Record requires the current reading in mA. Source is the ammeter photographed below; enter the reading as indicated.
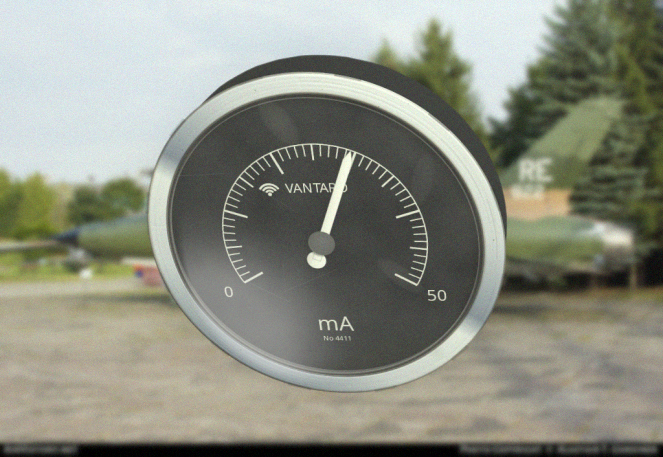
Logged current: 29.5 mA
